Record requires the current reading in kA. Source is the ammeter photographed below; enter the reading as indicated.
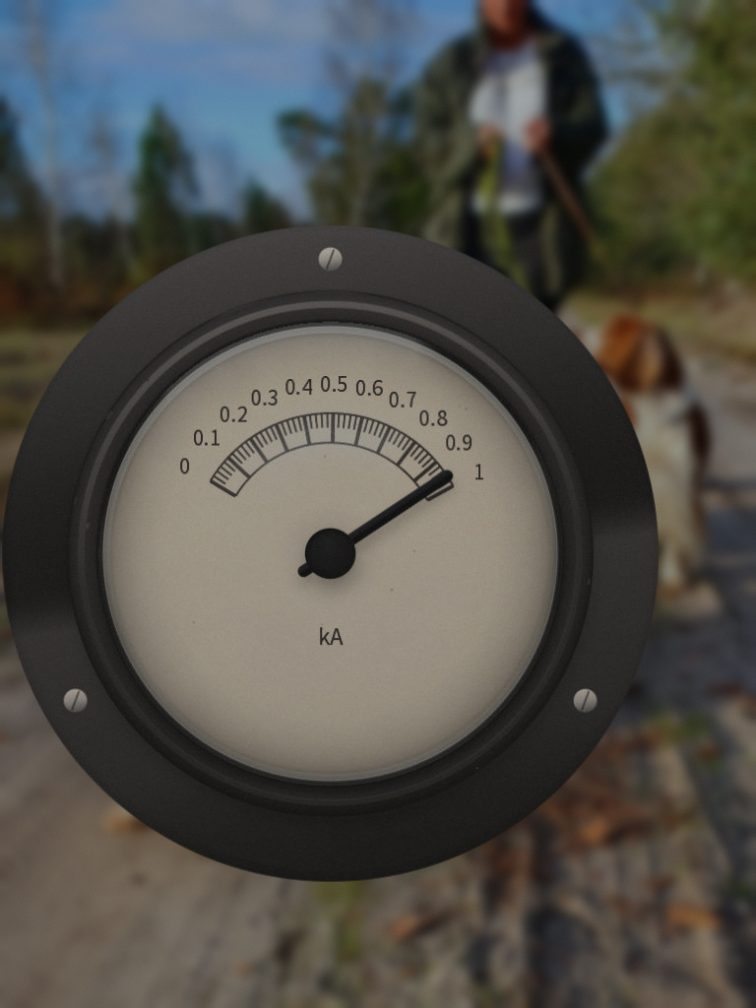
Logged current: 0.96 kA
